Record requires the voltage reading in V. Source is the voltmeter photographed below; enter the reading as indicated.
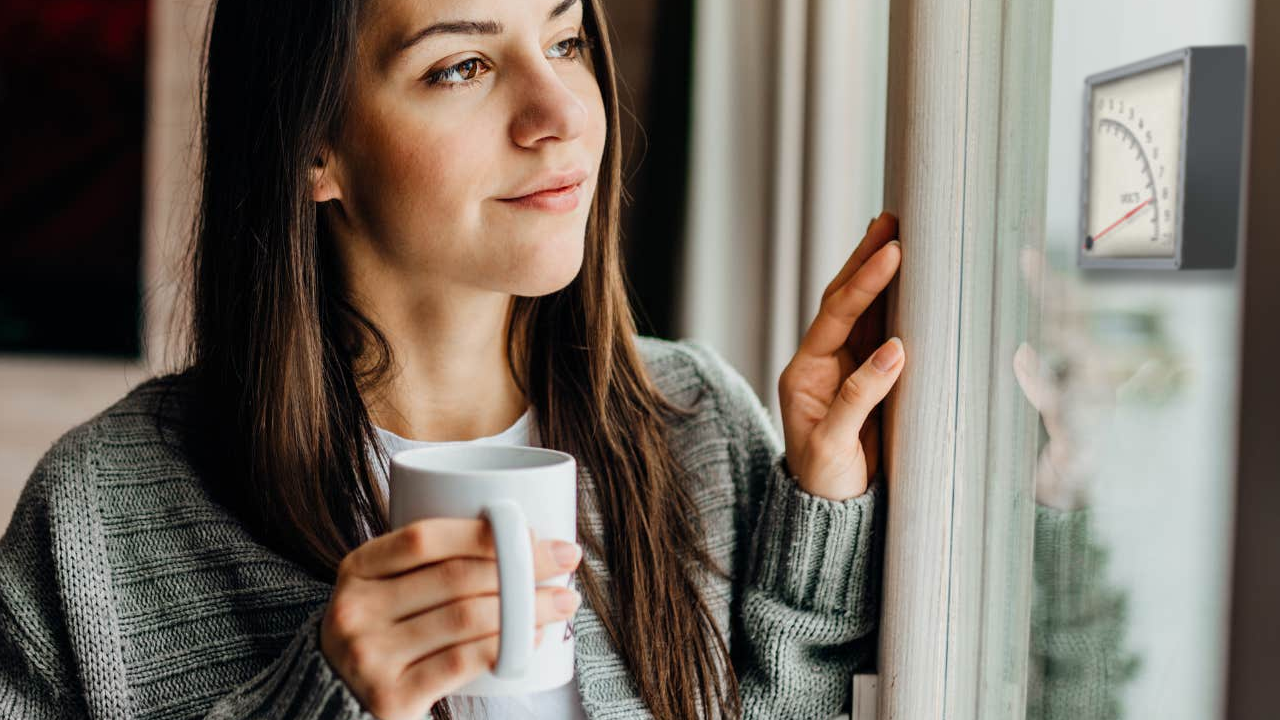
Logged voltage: 8 V
